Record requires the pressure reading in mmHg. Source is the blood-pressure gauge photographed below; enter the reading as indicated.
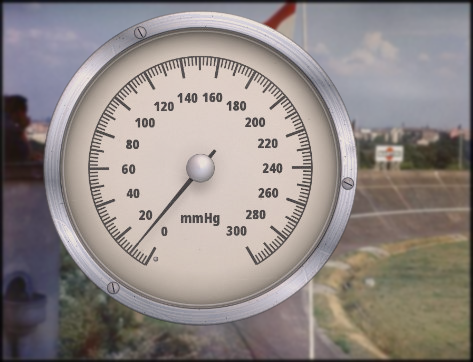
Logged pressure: 10 mmHg
